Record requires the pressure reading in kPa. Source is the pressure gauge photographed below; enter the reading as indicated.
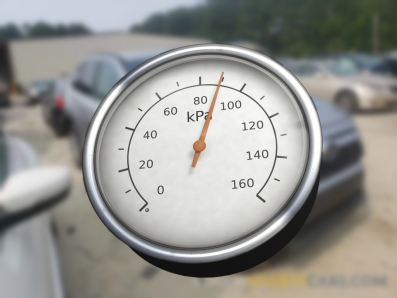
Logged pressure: 90 kPa
